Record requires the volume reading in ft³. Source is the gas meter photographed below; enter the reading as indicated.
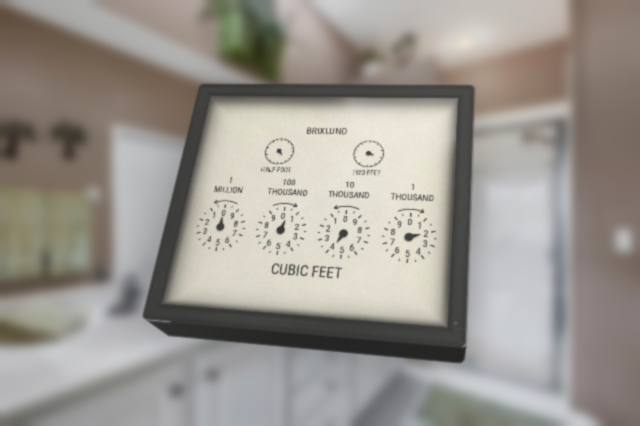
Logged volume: 4200 ft³
